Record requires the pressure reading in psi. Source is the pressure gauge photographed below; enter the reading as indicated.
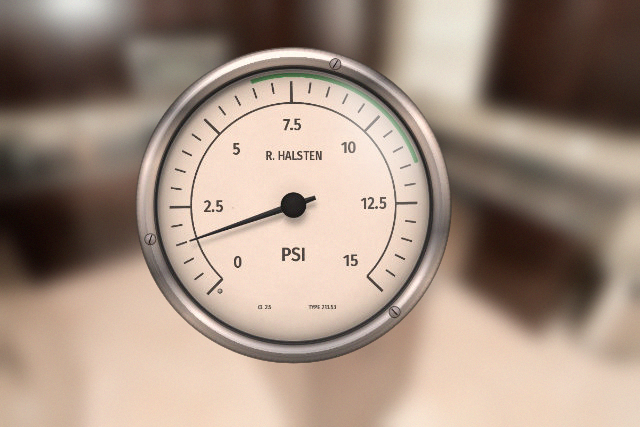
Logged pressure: 1.5 psi
